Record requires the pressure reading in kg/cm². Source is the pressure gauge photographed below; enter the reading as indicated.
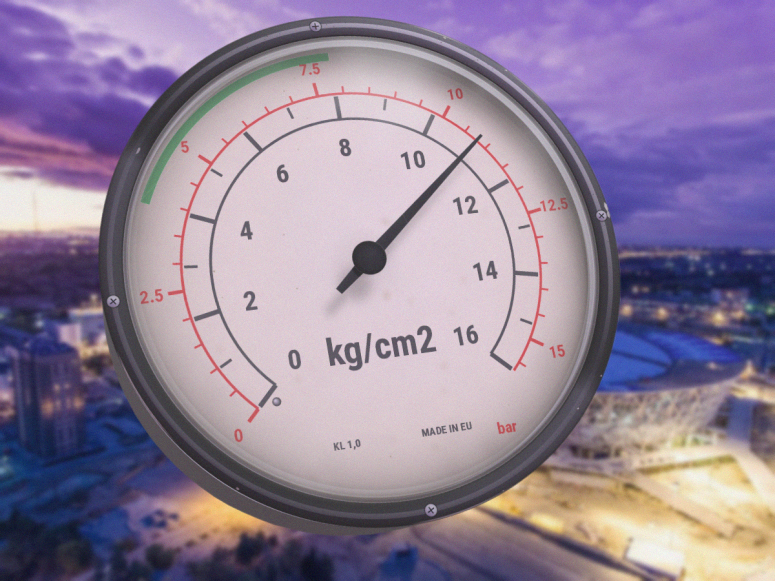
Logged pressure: 11 kg/cm²
